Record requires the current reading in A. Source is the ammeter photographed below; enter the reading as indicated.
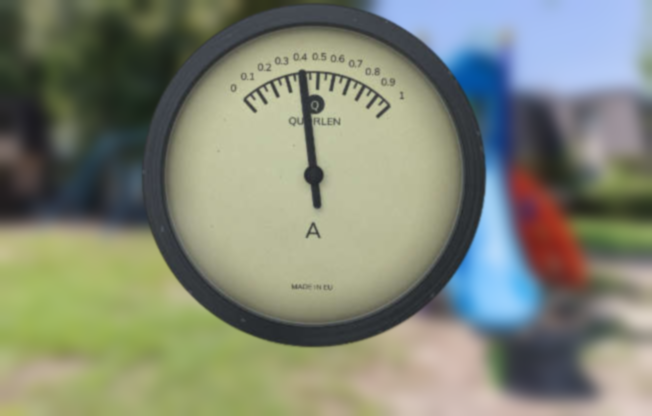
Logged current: 0.4 A
